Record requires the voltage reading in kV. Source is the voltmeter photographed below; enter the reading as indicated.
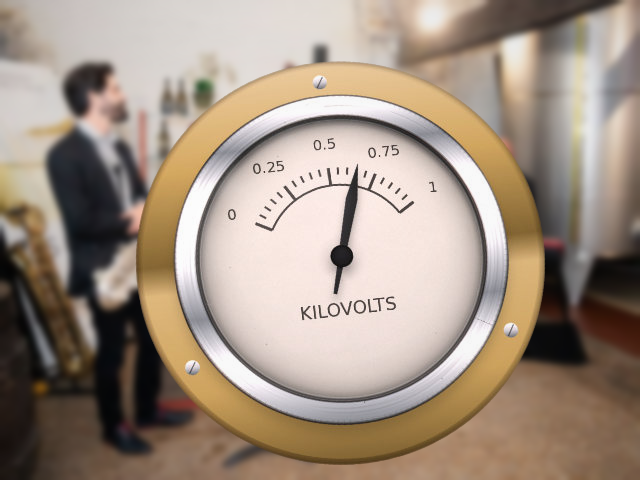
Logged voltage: 0.65 kV
